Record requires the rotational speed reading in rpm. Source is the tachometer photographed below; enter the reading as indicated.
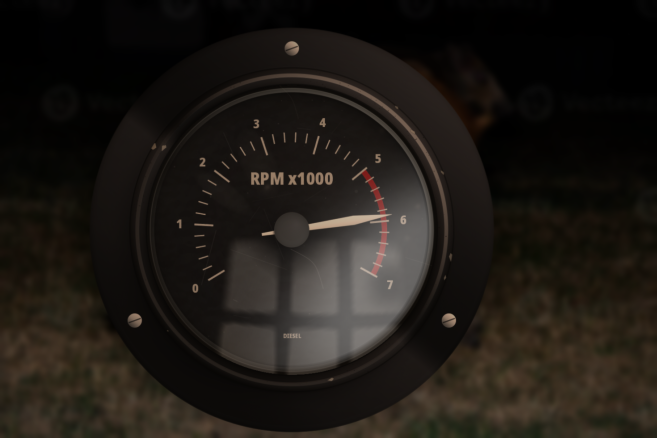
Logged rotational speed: 5900 rpm
